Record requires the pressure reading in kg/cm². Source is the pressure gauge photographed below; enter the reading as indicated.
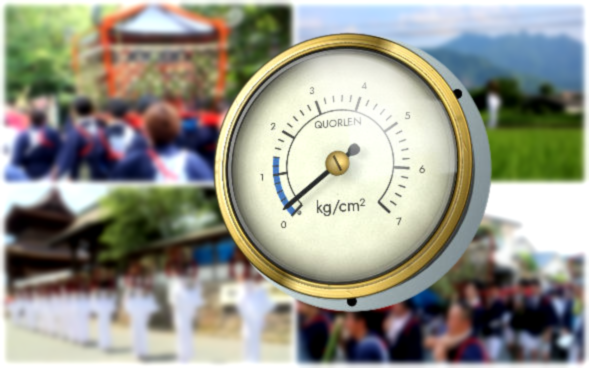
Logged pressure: 0.2 kg/cm²
